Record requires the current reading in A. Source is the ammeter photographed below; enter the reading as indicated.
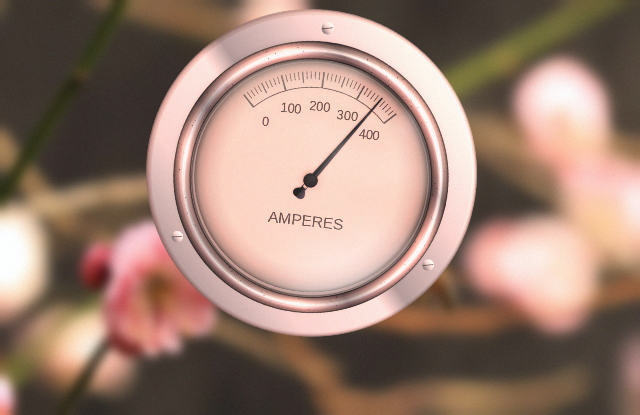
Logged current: 350 A
